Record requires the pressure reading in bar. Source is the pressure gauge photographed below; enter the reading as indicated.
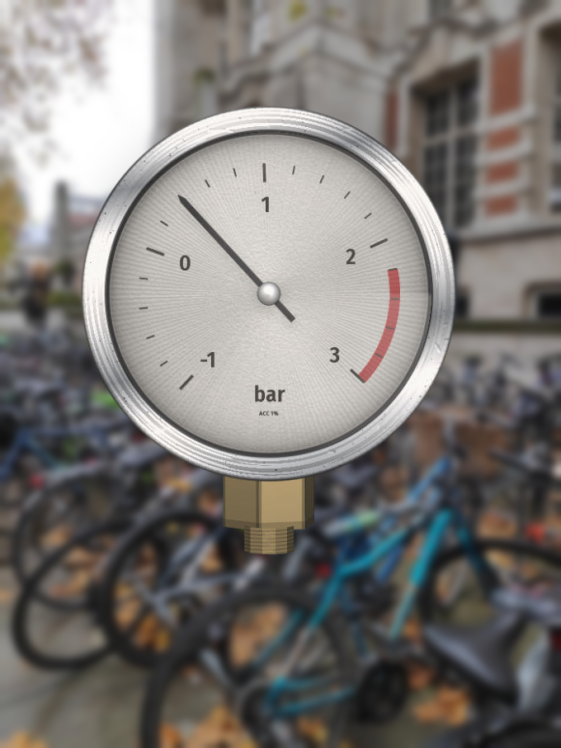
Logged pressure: 0.4 bar
